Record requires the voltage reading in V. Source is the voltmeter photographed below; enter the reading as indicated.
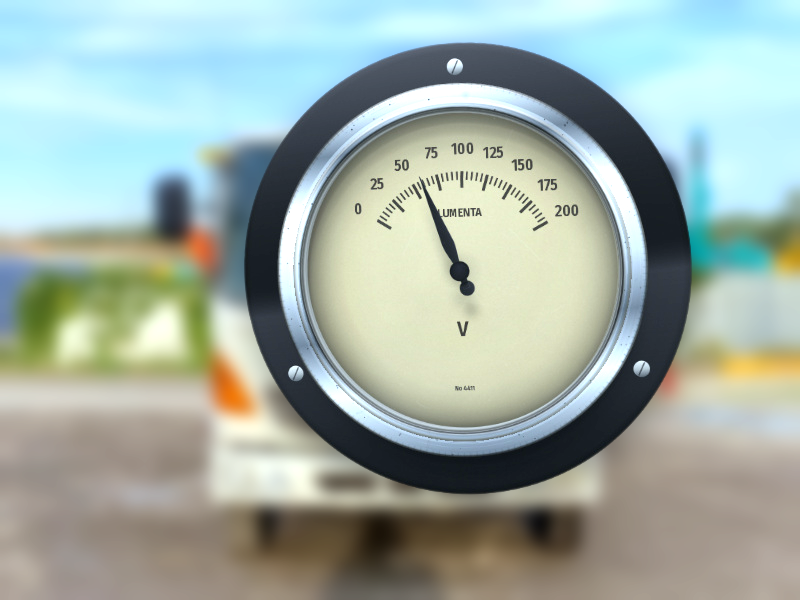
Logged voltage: 60 V
